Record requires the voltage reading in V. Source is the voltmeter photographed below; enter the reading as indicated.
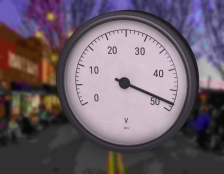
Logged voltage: 48 V
